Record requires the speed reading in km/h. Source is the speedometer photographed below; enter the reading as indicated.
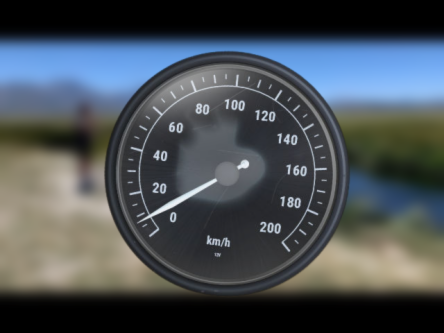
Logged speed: 7.5 km/h
